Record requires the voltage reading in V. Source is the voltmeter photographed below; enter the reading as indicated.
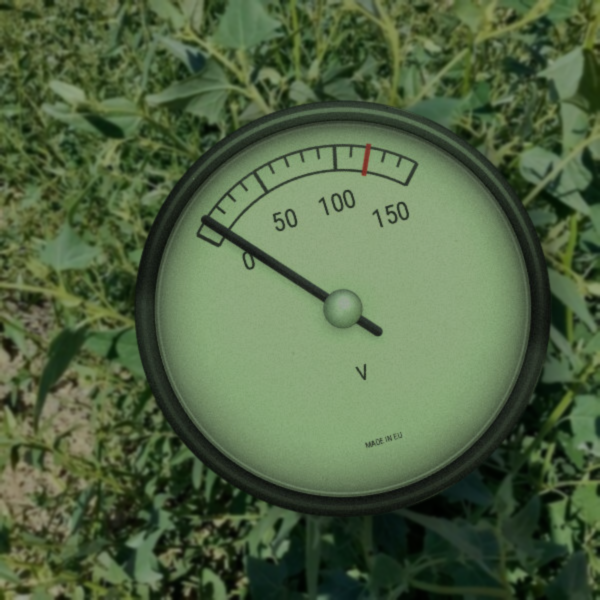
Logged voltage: 10 V
